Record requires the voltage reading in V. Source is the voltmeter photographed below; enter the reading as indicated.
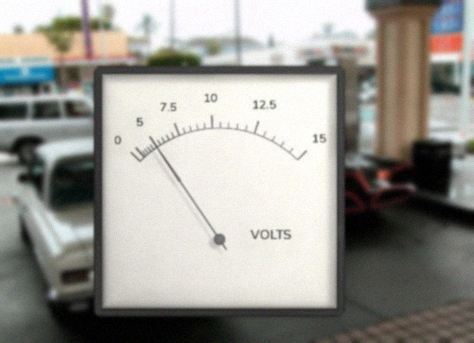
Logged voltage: 5 V
